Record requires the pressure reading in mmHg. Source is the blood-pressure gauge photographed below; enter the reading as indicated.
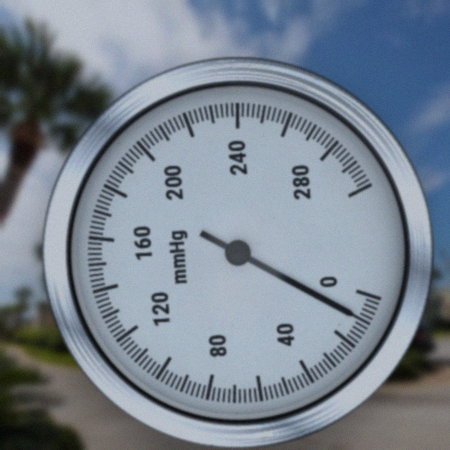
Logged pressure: 10 mmHg
